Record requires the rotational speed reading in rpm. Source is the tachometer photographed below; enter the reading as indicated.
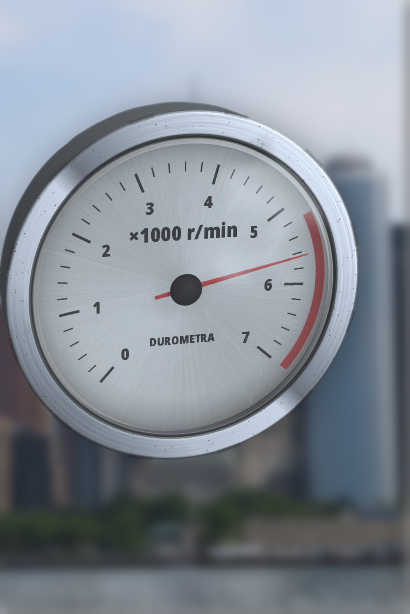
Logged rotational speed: 5600 rpm
